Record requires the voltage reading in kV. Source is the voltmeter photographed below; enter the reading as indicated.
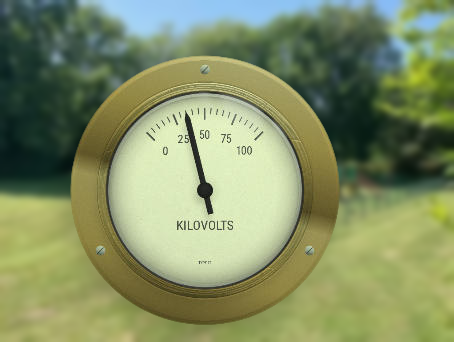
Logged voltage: 35 kV
